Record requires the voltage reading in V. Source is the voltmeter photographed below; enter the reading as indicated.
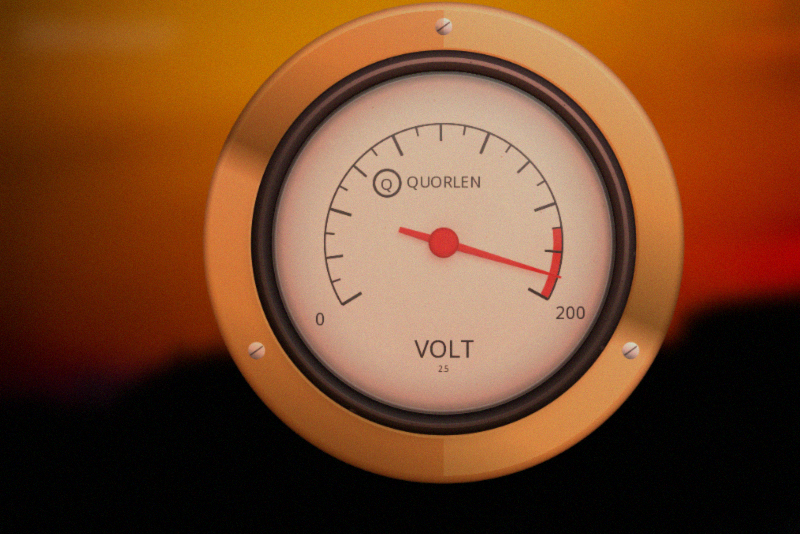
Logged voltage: 190 V
